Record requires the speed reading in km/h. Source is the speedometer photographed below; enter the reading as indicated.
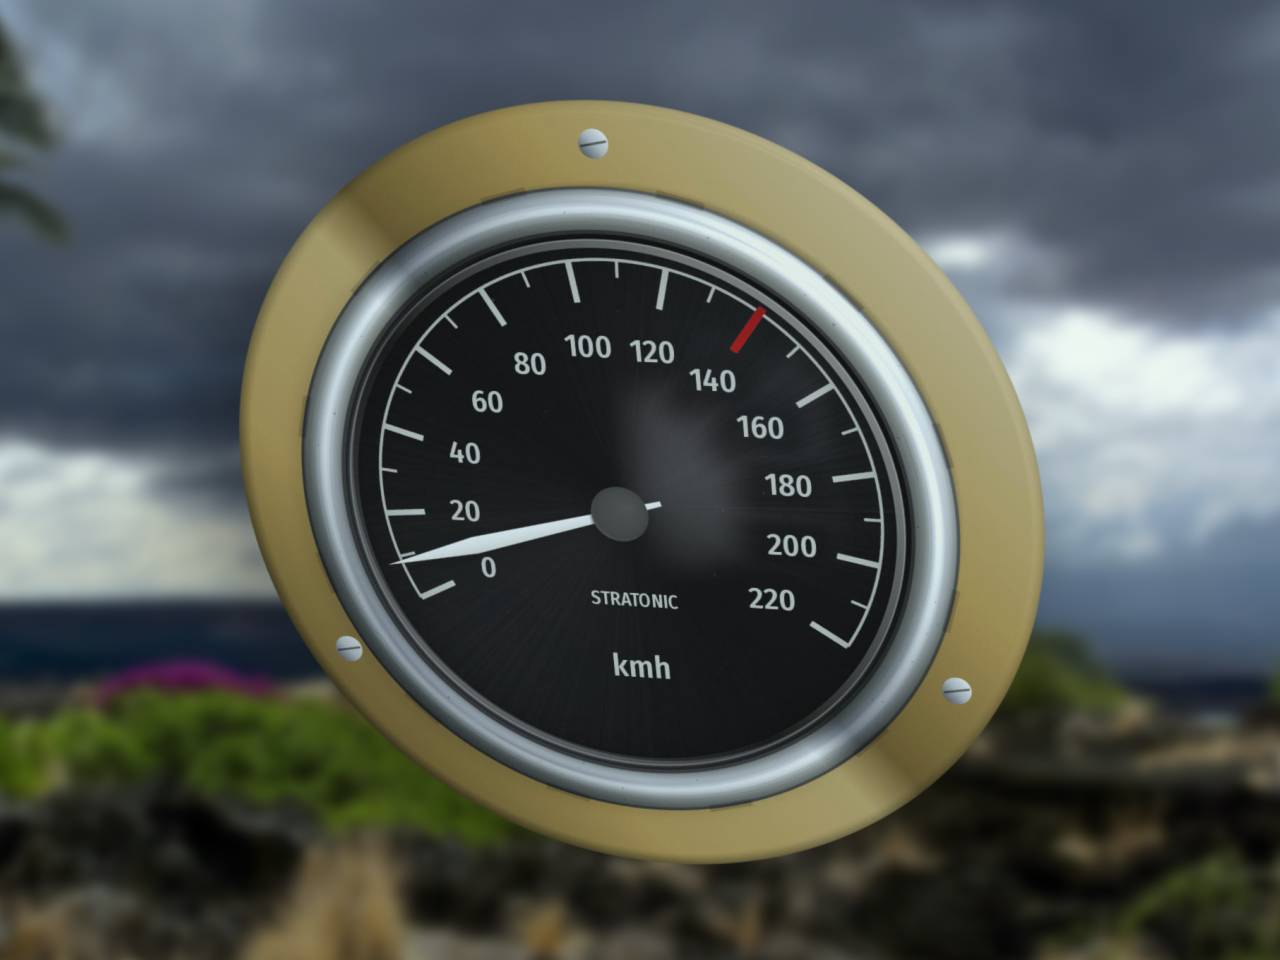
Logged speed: 10 km/h
